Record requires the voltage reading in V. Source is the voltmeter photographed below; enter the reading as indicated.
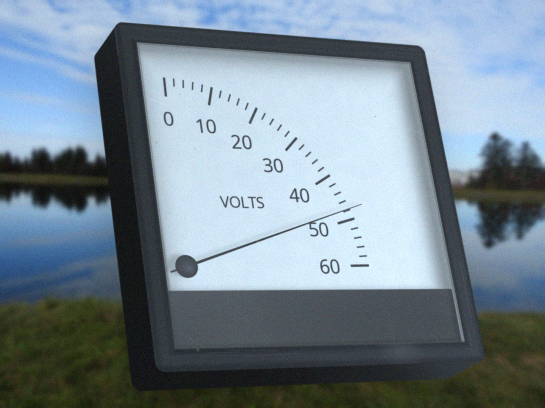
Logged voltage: 48 V
